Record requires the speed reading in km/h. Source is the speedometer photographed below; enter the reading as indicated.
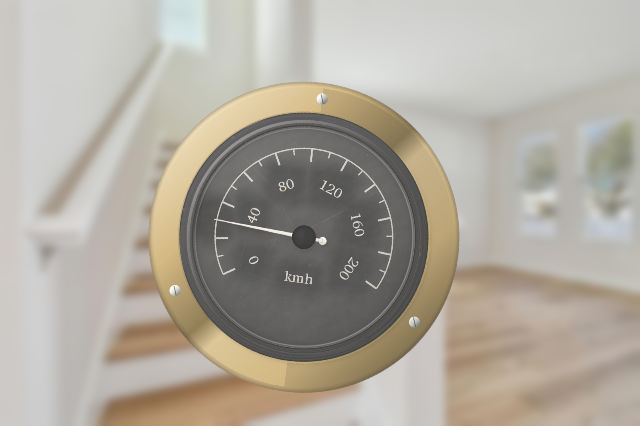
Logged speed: 30 km/h
